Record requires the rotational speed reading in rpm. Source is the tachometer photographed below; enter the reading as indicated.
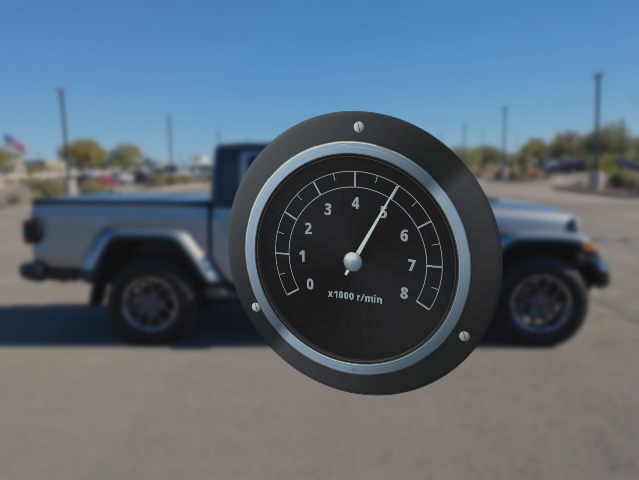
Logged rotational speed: 5000 rpm
